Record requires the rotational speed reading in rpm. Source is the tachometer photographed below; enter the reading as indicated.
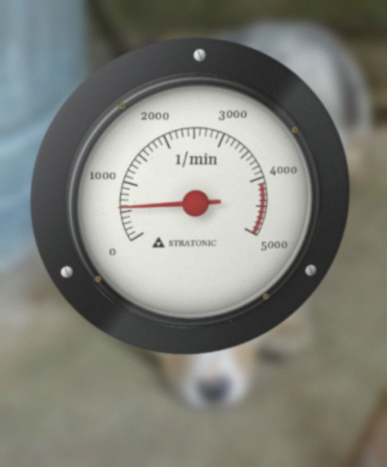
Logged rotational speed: 600 rpm
